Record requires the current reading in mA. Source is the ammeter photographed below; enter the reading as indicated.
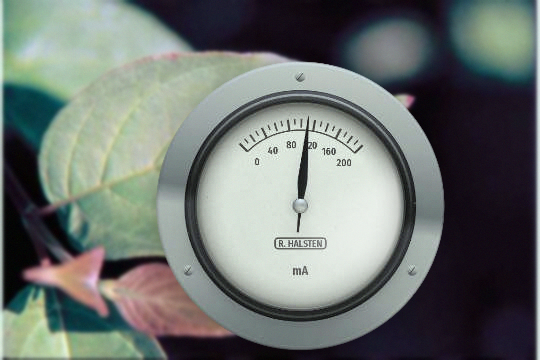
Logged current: 110 mA
